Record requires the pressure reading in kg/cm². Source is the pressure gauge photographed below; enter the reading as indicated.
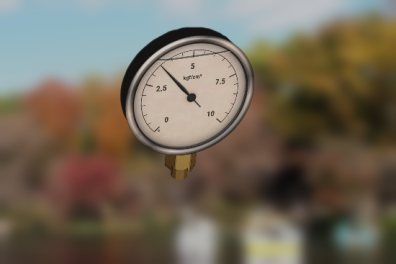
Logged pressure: 3.5 kg/cm²
